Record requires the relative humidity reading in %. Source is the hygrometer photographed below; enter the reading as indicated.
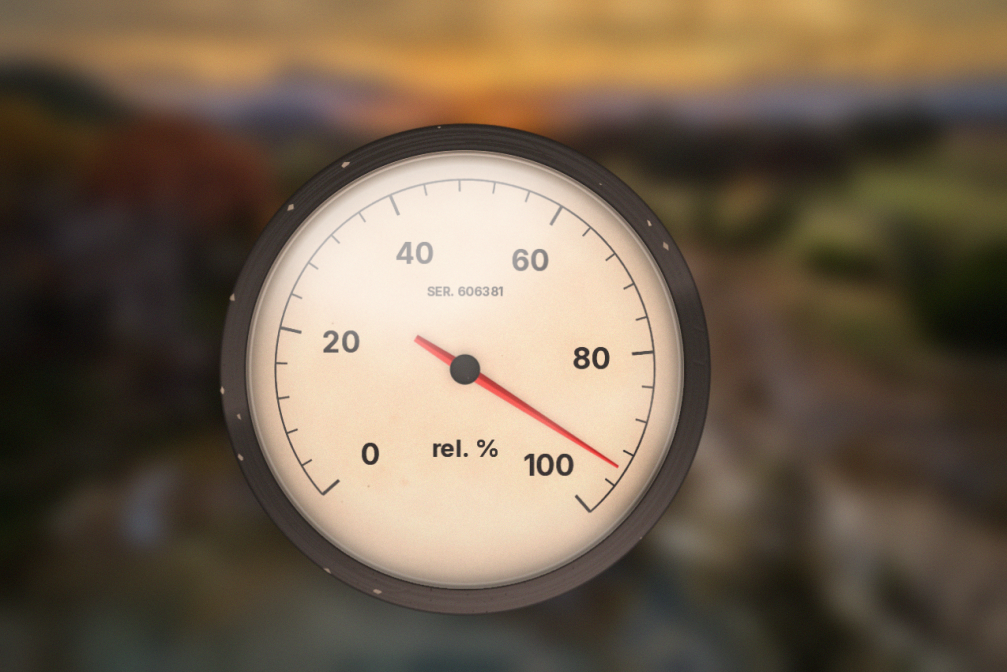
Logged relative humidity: 94 %
